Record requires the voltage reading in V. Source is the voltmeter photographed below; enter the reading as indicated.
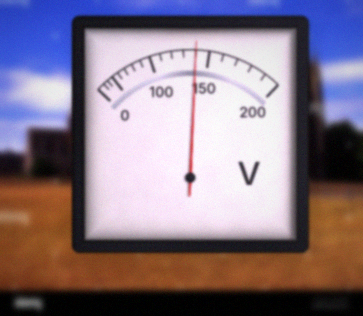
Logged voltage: 140 V
